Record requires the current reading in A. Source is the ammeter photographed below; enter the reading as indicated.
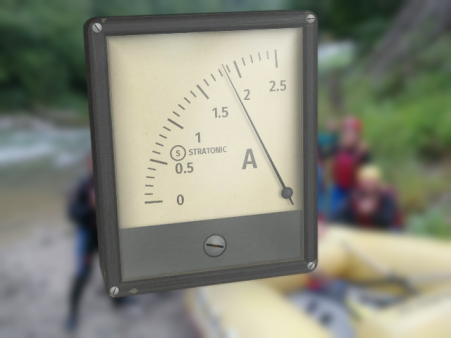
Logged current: 1.85 A
